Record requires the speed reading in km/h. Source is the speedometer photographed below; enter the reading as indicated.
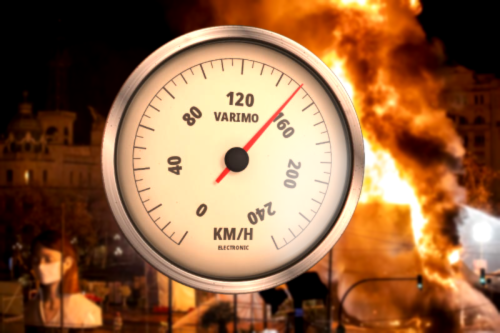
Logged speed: 150 km/h
